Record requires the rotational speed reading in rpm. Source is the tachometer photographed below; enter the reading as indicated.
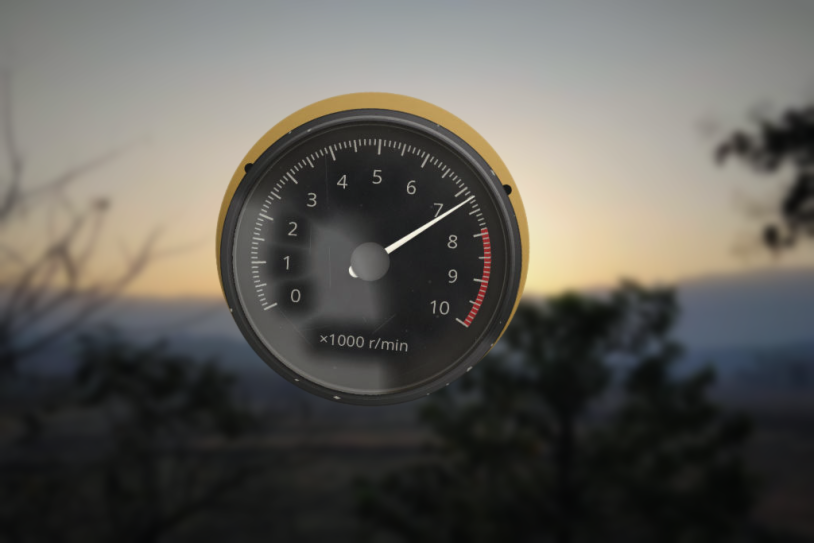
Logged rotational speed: 7200 rpm
